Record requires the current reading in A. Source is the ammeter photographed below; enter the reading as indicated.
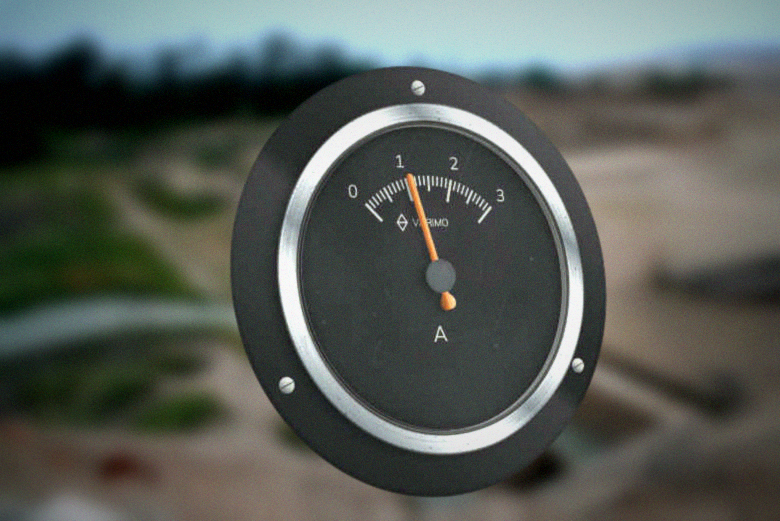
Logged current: 1 A
